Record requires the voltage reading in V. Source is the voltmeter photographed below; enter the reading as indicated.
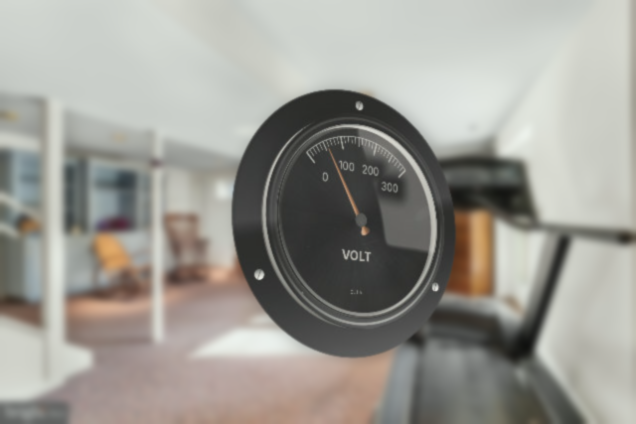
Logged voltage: 50 V
